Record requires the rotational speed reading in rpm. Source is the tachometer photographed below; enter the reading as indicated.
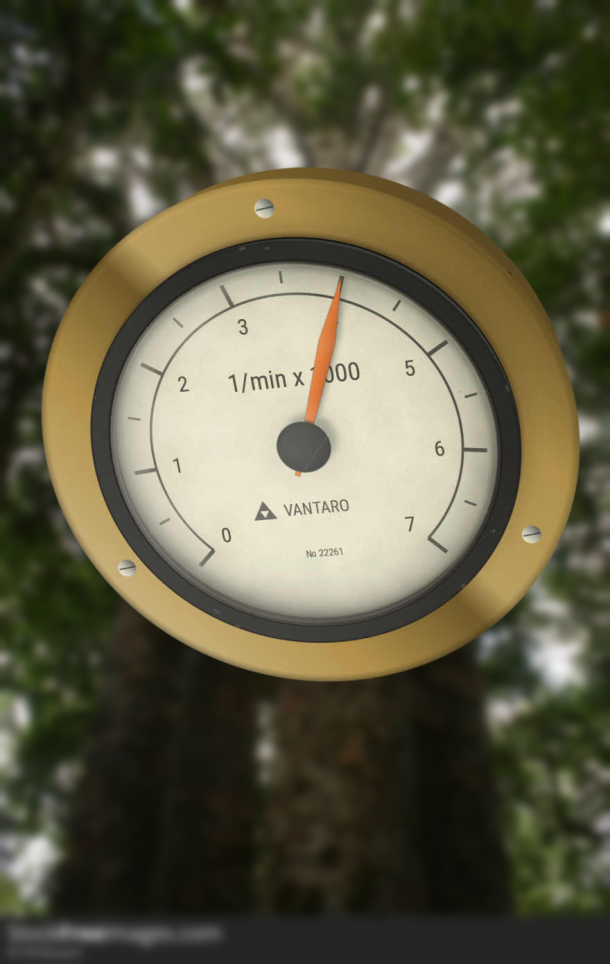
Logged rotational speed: 4000 rpm
